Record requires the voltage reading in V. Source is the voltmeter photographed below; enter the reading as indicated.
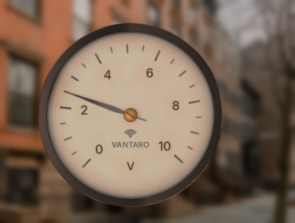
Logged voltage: 2.5 V
